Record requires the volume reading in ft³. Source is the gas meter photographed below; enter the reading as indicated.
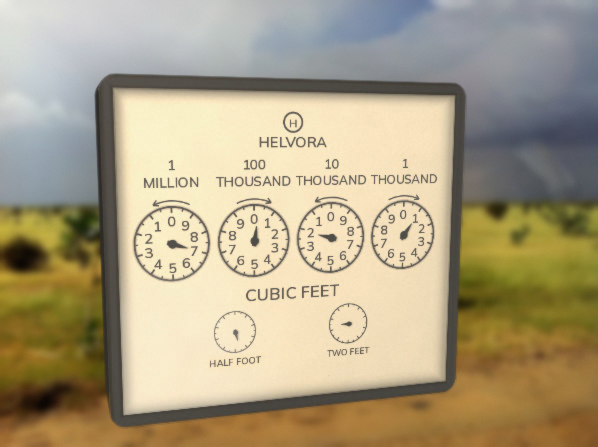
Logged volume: 702100 ft³
